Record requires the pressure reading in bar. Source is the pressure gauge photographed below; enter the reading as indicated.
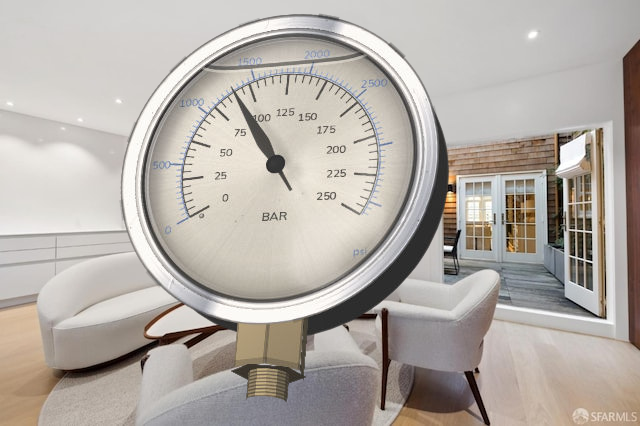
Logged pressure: 90 bar
